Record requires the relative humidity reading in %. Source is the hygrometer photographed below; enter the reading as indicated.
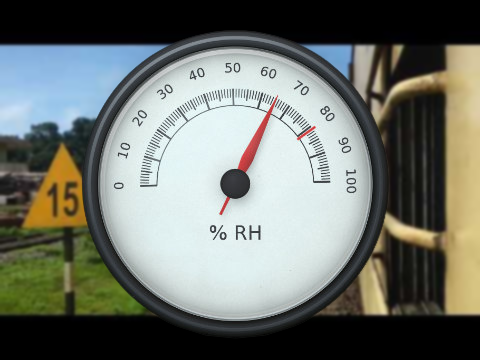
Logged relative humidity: 65 %
